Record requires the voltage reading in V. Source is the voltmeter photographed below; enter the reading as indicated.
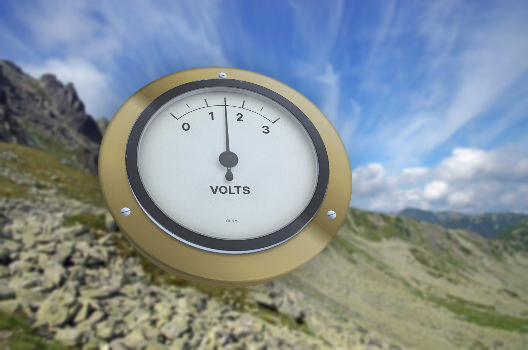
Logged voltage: 1.5 V
